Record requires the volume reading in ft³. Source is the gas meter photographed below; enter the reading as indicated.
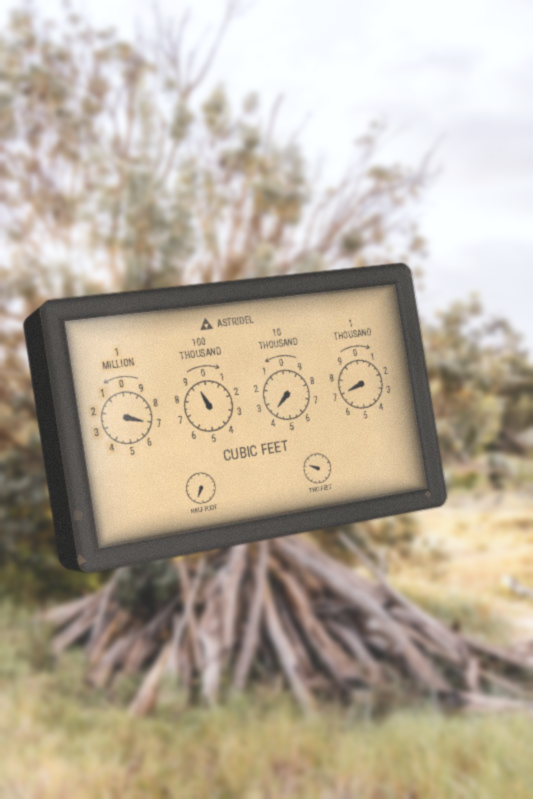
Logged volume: 693700 ft³
